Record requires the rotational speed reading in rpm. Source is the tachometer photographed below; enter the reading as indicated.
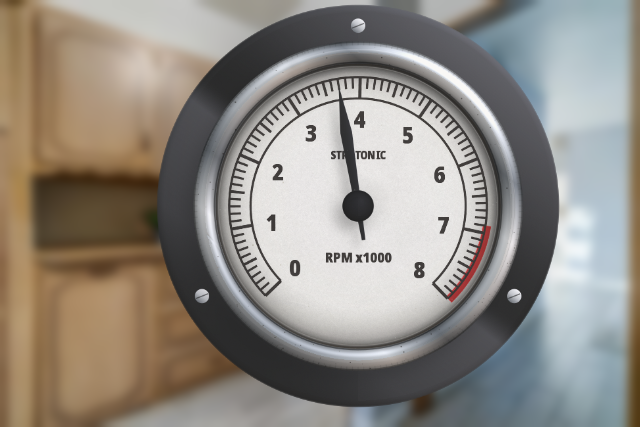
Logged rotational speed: 3700 rpm
